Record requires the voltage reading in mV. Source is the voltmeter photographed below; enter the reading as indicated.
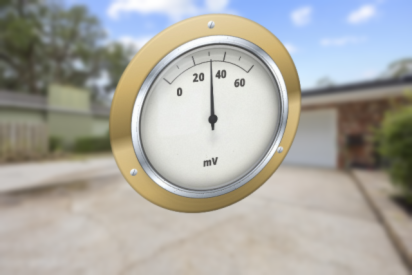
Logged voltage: 30 mV
